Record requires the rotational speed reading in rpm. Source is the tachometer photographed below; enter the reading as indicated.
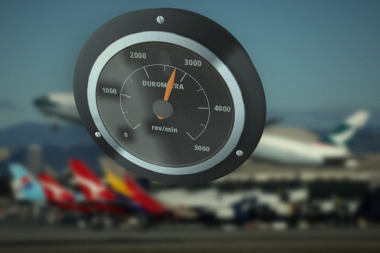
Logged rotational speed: 2750 rpm
